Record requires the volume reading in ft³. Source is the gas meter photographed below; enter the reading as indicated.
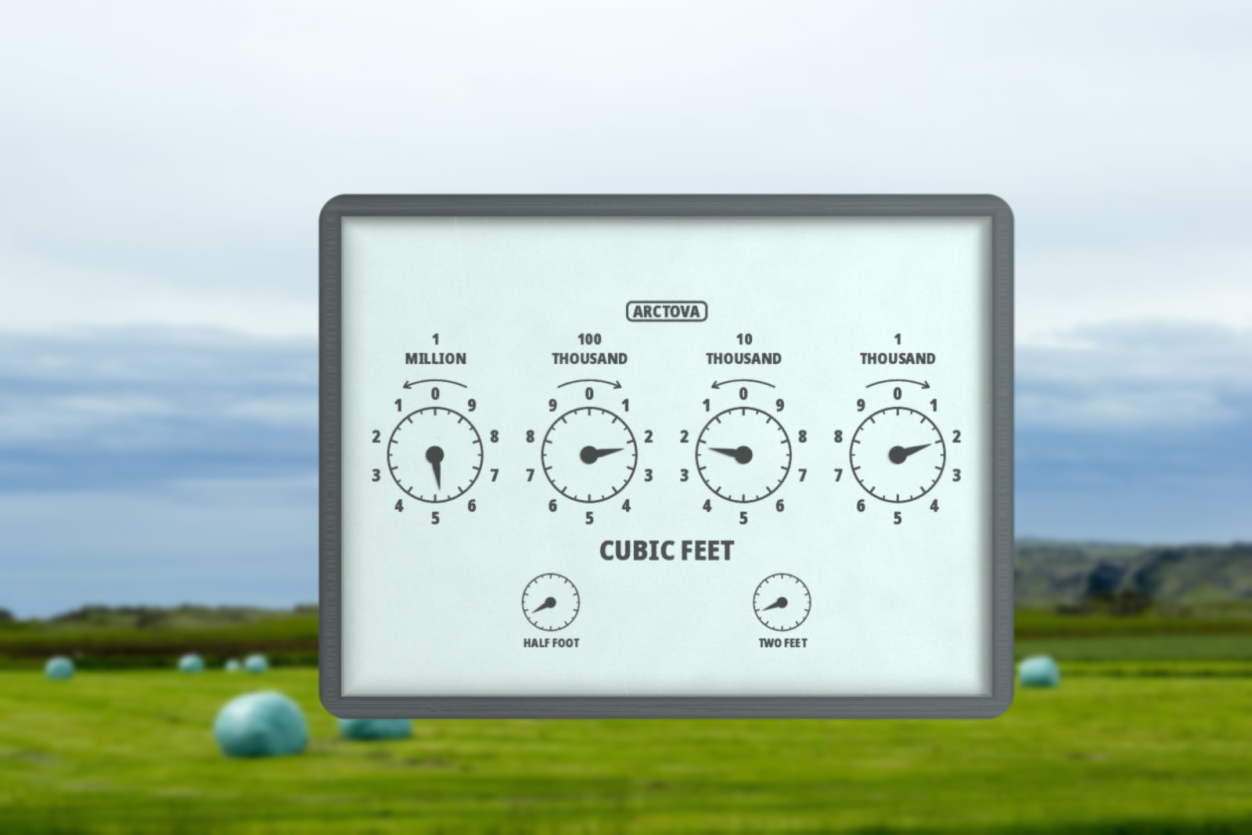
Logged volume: 522200 ft³
